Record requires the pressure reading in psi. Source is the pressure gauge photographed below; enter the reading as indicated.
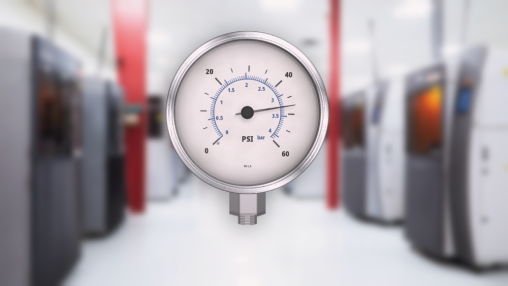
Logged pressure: 47.5 psi
